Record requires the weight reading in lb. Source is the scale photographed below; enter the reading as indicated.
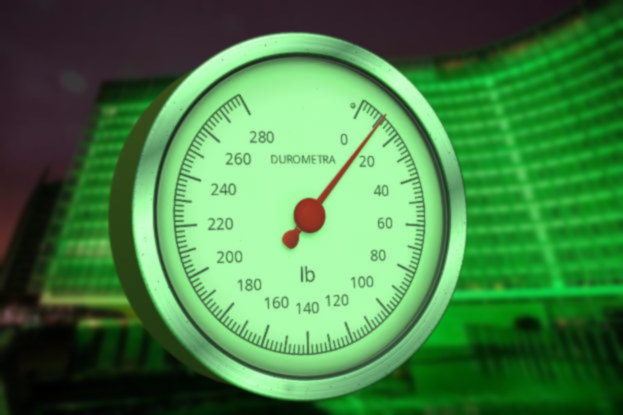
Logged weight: 10 lb
